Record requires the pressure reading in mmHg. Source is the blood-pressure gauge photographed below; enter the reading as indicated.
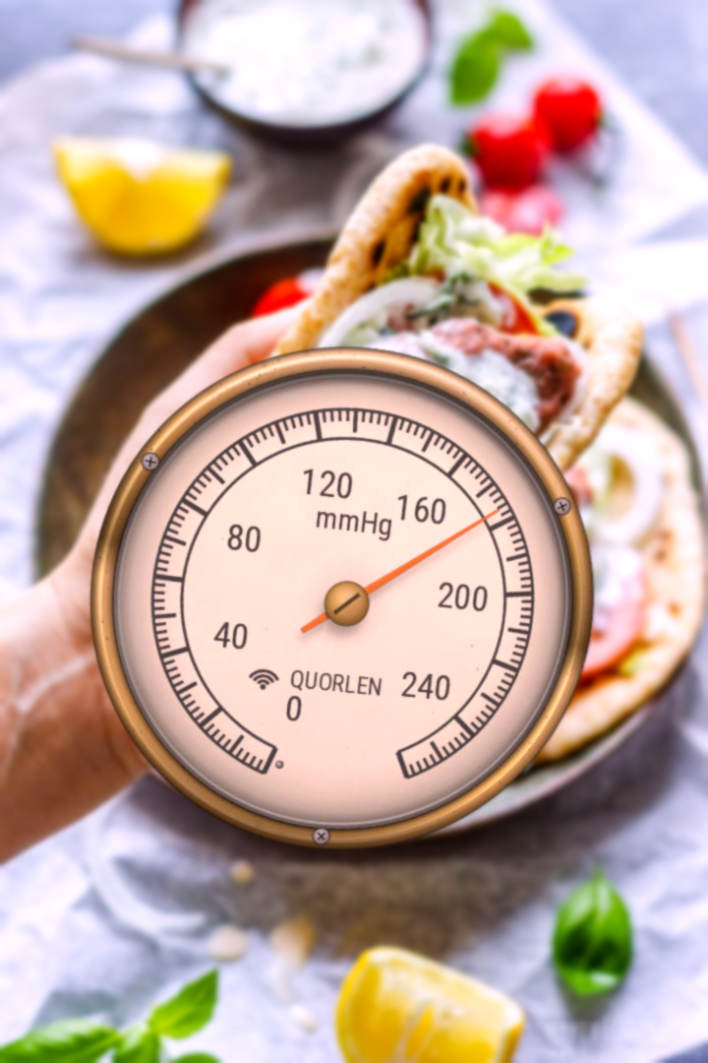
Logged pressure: 176 mmHg
